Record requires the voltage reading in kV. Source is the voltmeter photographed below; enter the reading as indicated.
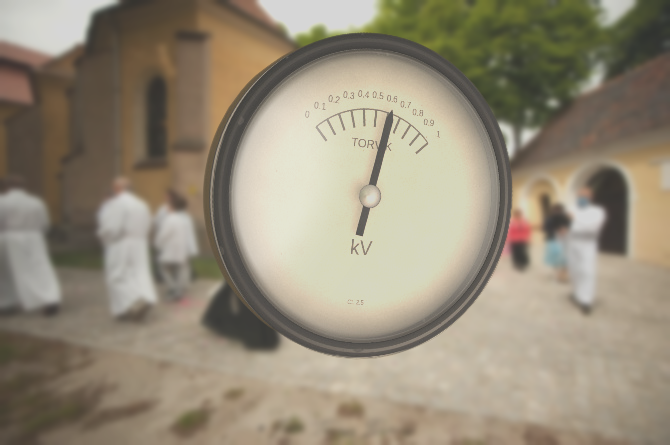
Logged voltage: 0.6 kV
